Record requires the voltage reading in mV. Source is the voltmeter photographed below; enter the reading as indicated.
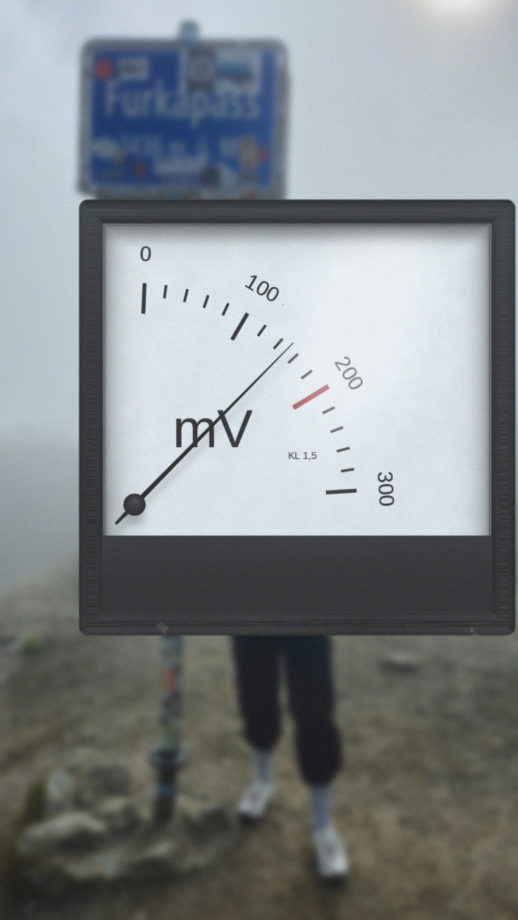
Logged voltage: 150 mV
